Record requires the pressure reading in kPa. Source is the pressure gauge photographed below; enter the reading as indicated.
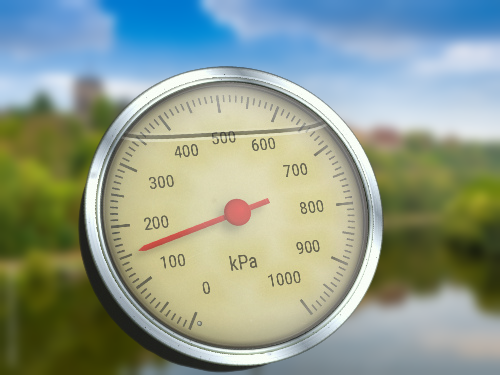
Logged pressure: 150 kPa
